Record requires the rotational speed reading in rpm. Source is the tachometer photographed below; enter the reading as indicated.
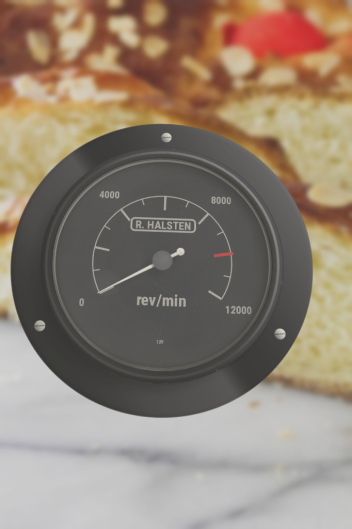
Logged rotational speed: 0 rpm
